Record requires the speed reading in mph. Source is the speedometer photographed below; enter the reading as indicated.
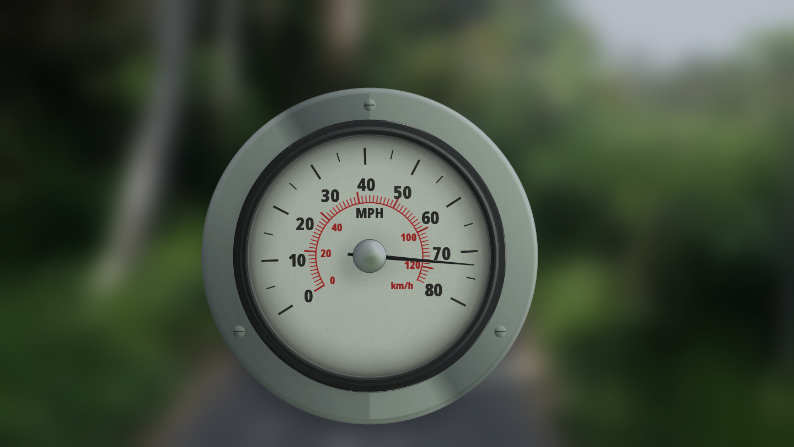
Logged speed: 72.5 mph
